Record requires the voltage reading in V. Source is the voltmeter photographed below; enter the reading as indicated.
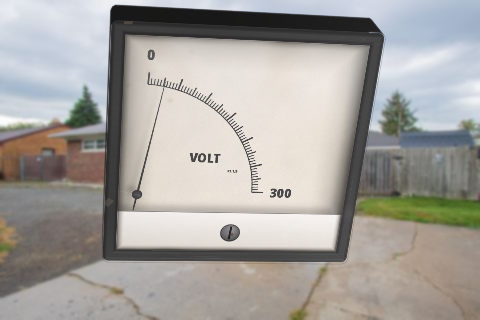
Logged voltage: 25 V
